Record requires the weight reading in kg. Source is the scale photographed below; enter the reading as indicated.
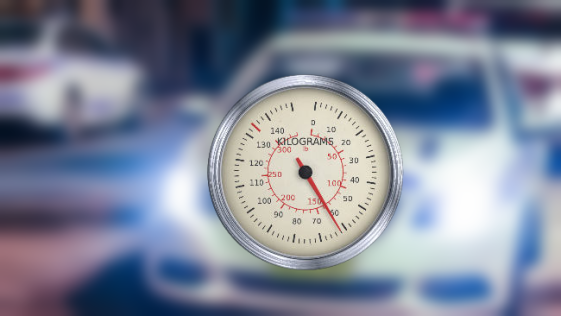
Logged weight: 62 kg
